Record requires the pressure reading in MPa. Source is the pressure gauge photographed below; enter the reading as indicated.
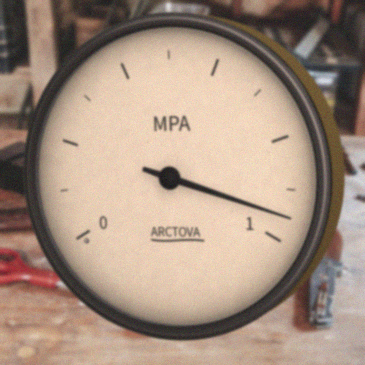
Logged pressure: 0.95 MPa
